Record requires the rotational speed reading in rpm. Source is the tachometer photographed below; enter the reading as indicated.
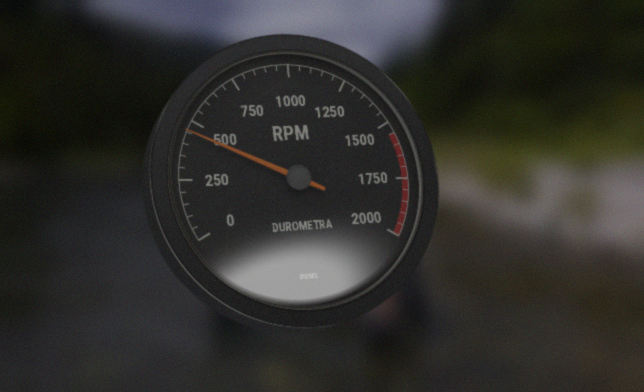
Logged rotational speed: 450 rpm
